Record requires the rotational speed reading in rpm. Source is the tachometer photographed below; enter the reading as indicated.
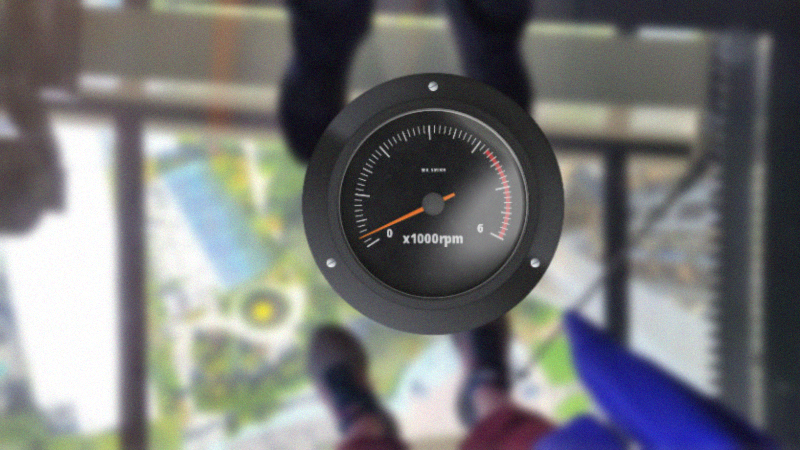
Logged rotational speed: 200 rpm
